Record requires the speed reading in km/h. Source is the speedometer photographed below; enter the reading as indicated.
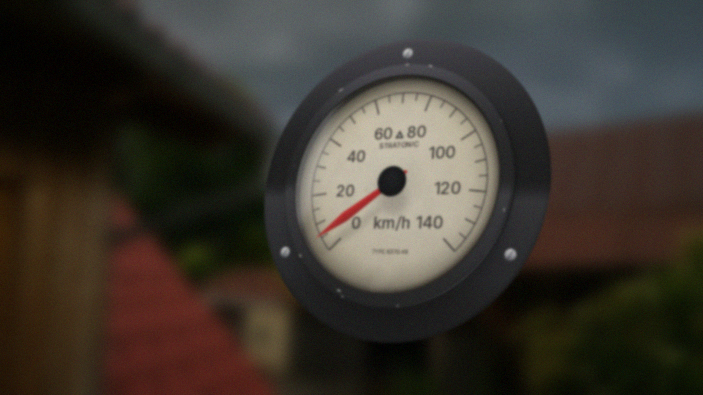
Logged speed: 5 km/h
